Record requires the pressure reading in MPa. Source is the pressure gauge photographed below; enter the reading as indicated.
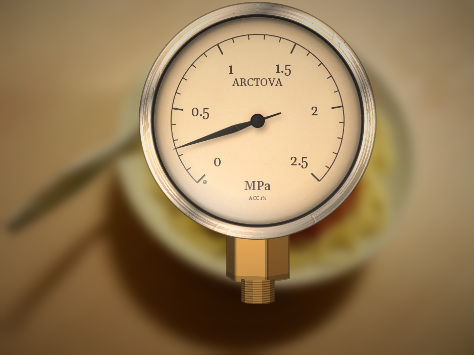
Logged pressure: 0.25 MPa
